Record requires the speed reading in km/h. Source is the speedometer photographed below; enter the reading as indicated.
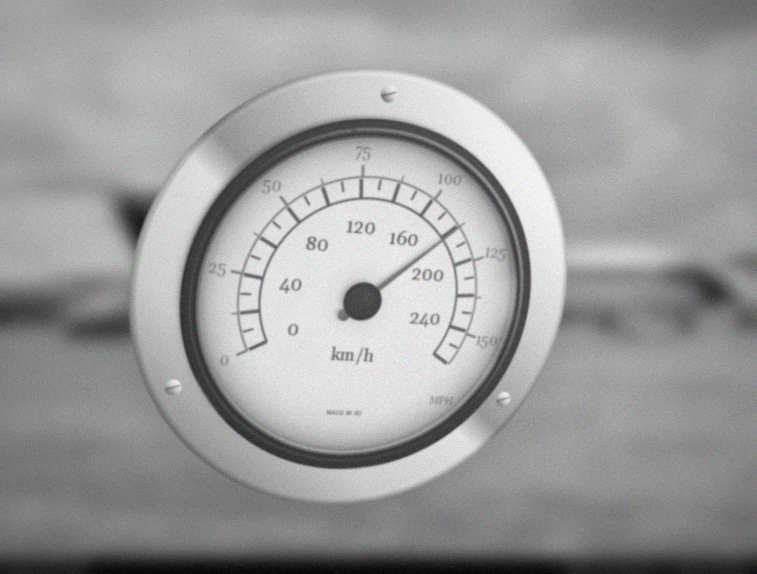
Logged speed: 180 km/h
